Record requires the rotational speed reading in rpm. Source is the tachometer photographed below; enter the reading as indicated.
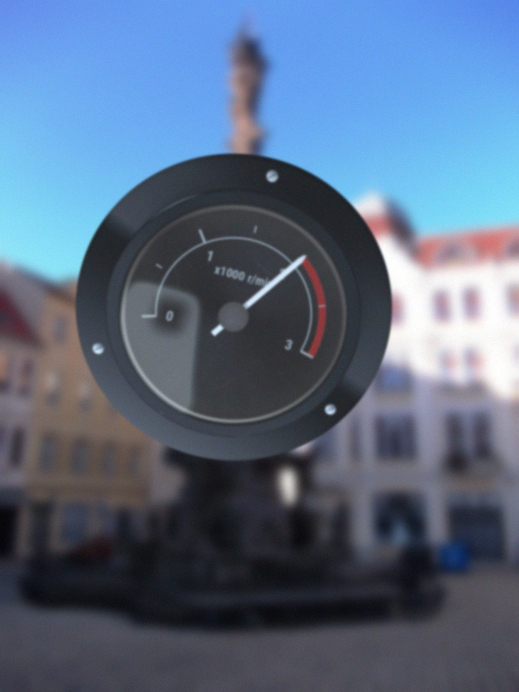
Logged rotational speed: 2000 rpm
